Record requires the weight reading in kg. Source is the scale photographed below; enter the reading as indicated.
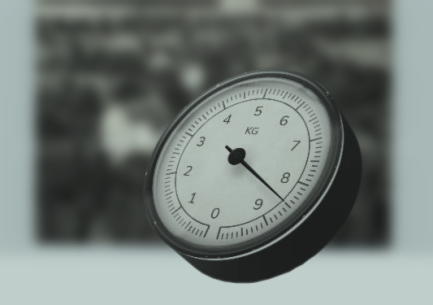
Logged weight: 8.5 kg
